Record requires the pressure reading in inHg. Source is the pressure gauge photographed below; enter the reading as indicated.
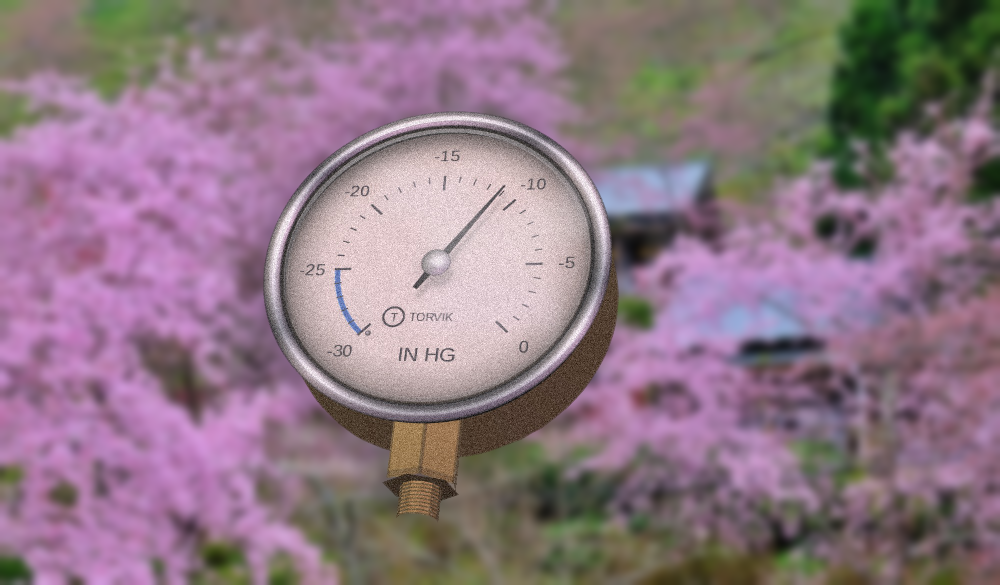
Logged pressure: -11 inHg
